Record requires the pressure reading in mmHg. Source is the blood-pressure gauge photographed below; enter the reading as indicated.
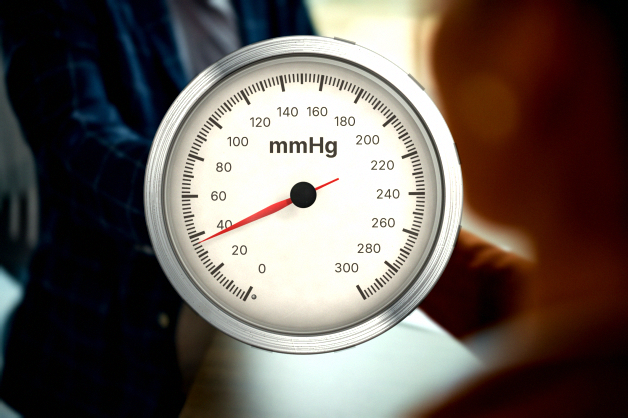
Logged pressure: 36 mmHg
